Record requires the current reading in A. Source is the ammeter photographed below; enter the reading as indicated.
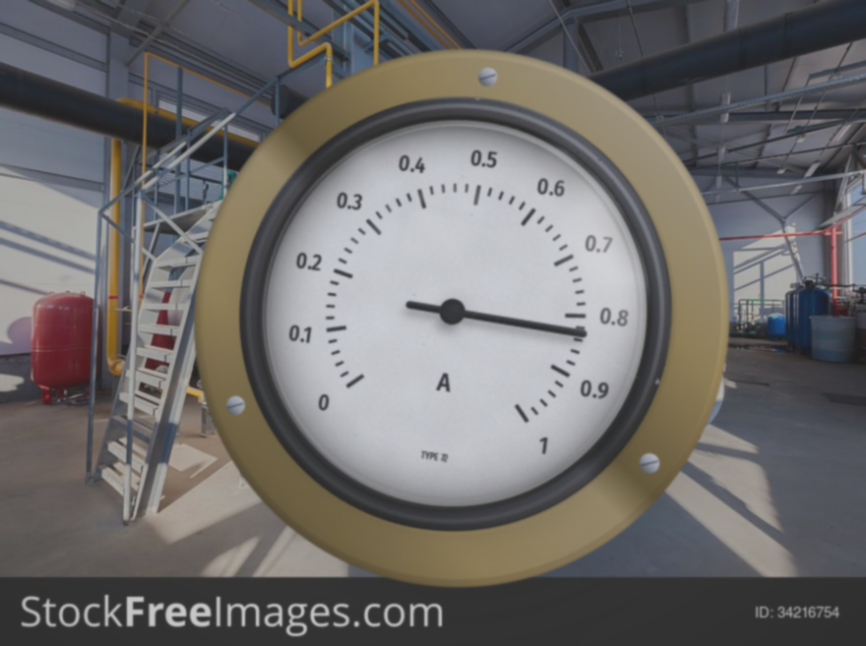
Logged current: 0.83 A
